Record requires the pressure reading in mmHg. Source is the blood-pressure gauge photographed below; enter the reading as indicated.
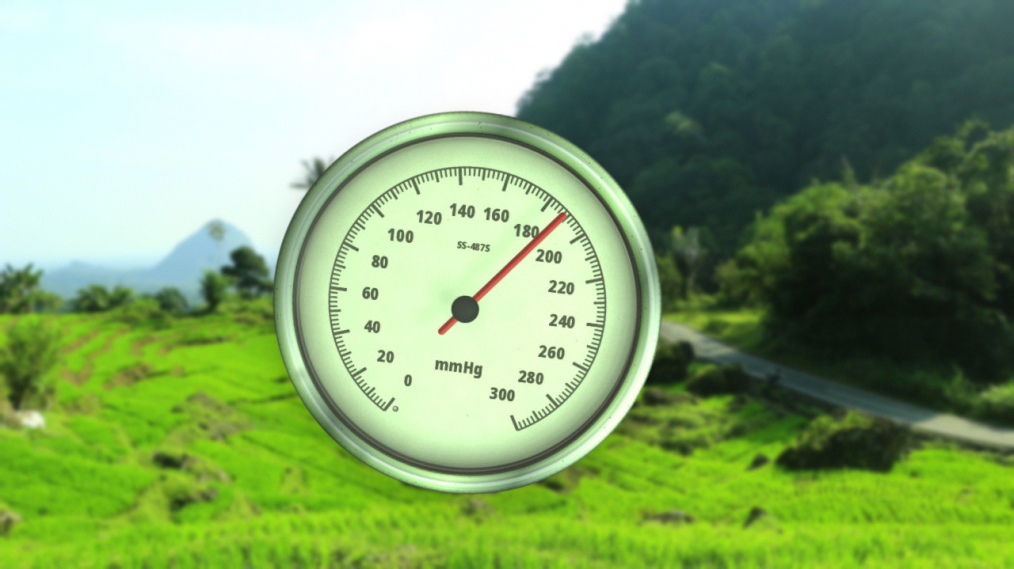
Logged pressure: 188 mmHg
